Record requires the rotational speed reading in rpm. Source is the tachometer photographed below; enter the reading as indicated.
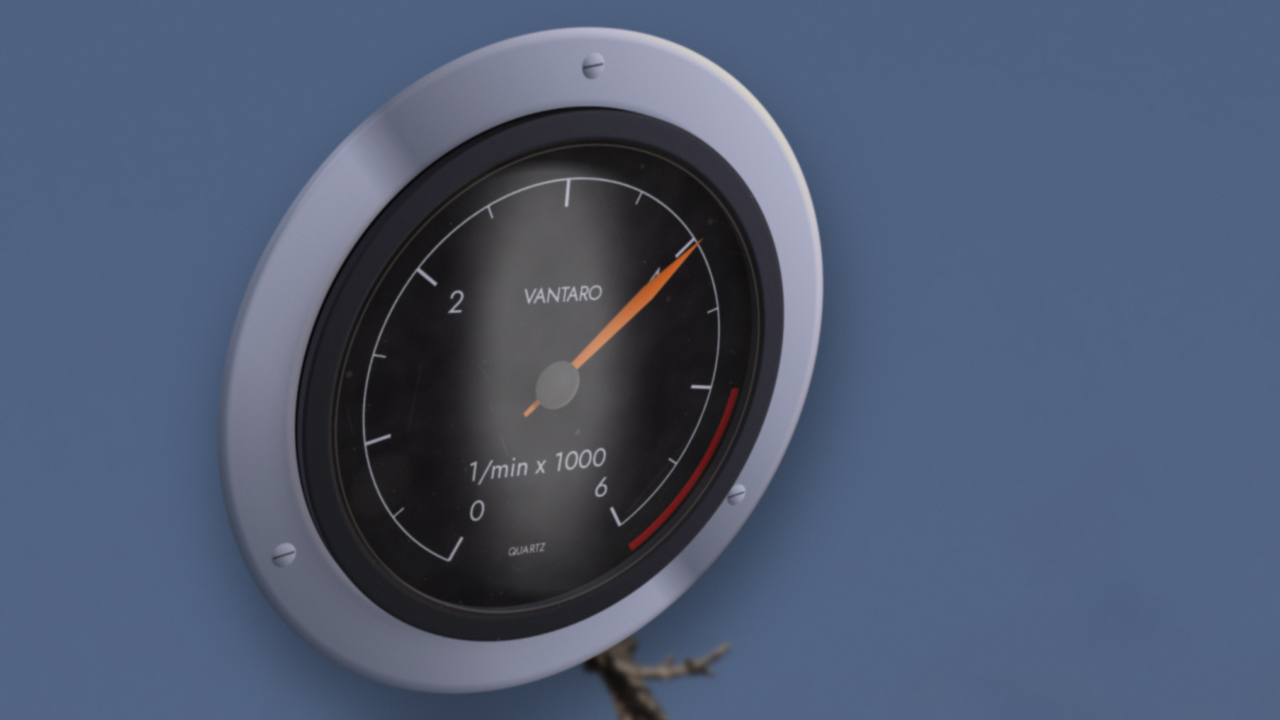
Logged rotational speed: 4000 rpm
